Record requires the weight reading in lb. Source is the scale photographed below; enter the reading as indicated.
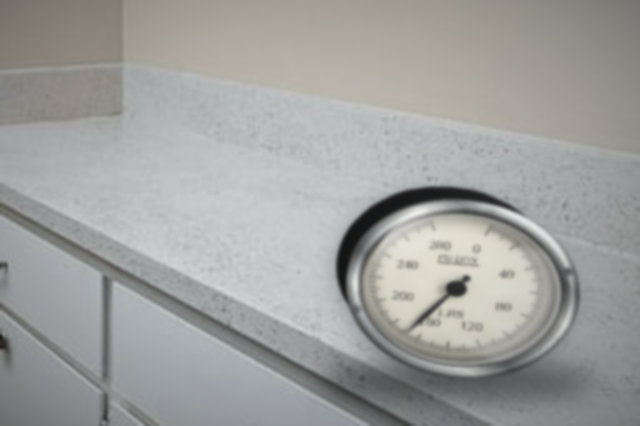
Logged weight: 170 lb
